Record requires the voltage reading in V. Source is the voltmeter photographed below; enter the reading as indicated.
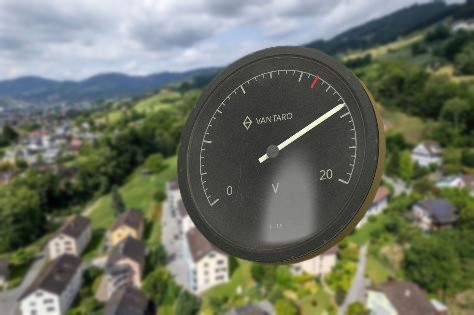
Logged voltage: 15.5 V
